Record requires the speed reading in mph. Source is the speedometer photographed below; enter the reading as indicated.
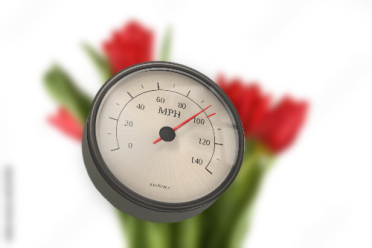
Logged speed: 95 mph
